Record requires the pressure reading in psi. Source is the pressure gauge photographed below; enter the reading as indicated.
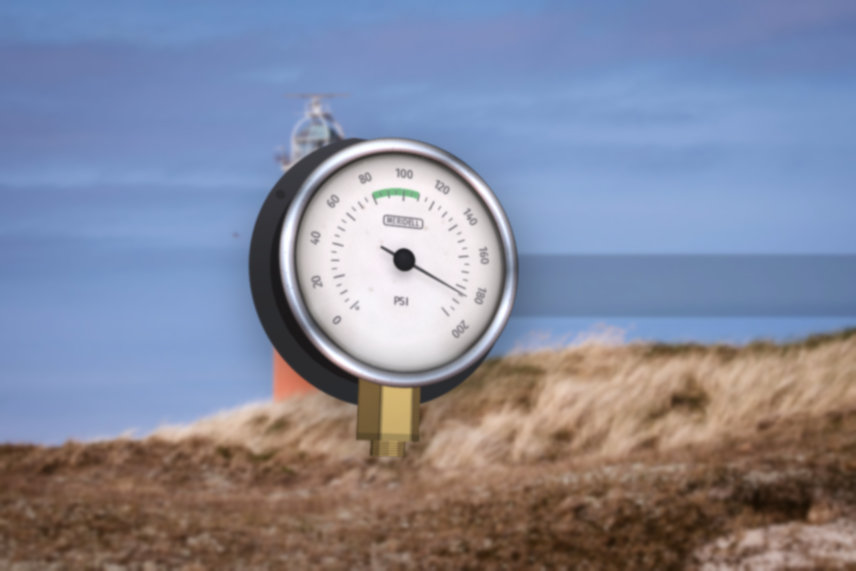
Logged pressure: 185 psi
